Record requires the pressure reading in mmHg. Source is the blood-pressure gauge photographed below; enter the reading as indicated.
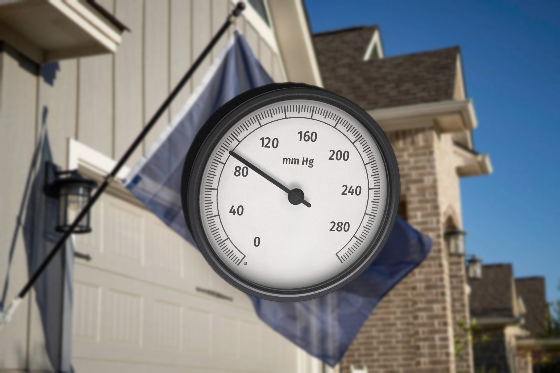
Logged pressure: 90 mmHg
